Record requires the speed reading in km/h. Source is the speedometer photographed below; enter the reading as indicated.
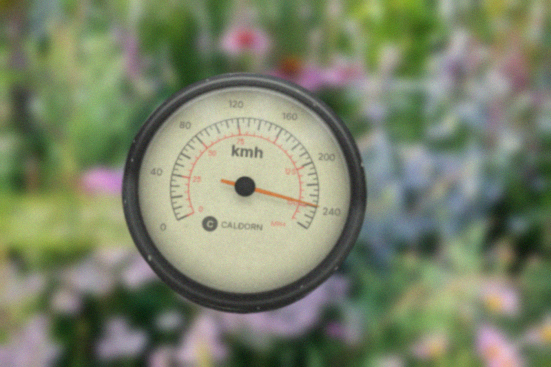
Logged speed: 240 km/h
